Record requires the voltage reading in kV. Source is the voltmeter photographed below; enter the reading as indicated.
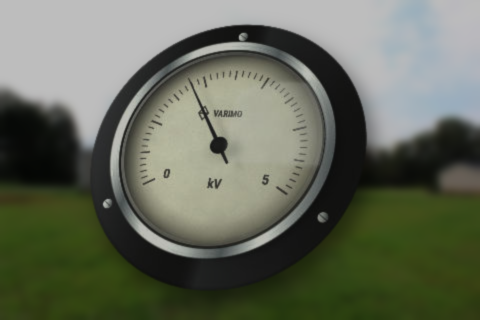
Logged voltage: 1.8 kV
